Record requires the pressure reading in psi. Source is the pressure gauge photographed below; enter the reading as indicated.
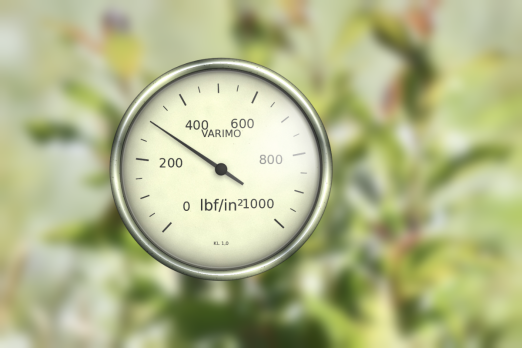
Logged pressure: 300 psi
